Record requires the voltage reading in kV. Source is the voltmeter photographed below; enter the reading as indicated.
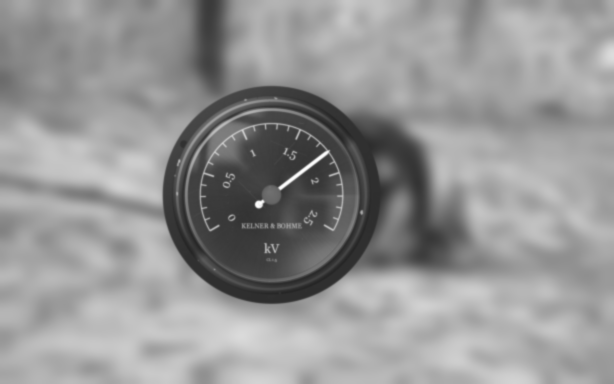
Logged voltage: 1.8 kV
